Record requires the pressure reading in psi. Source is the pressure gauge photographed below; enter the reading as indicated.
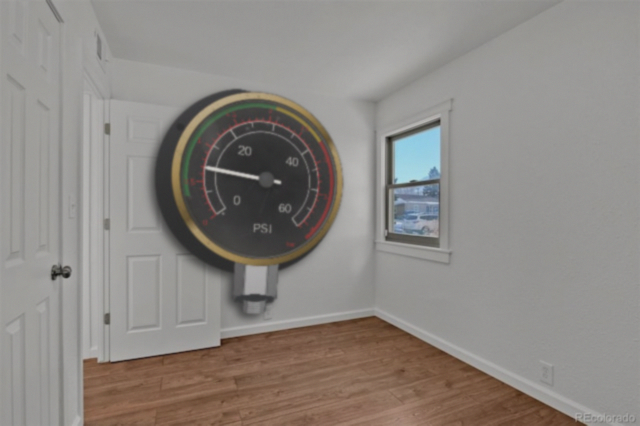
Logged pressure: 10 psi
